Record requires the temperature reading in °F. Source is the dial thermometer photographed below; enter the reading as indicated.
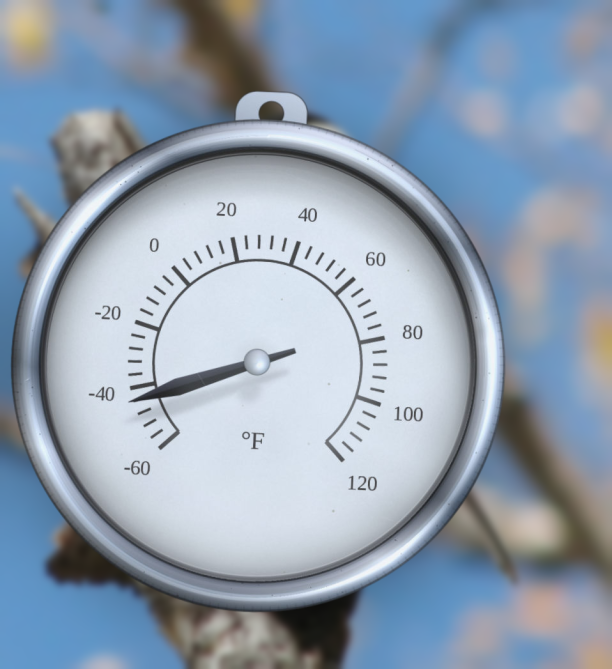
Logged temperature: -44 °F
